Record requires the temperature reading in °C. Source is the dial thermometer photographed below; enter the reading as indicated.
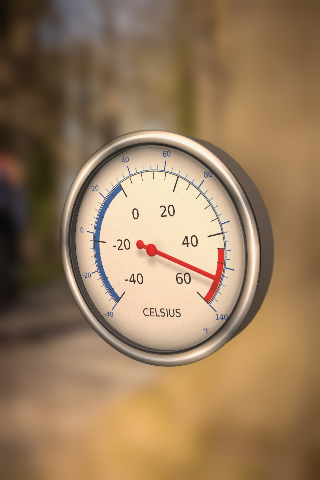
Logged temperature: 52 °C
